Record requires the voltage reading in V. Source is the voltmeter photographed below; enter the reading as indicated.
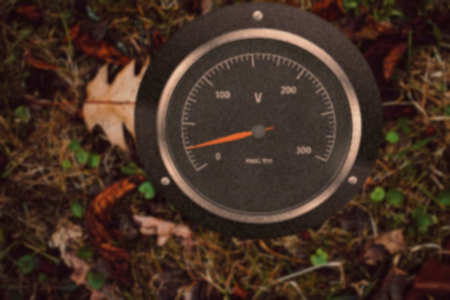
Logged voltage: 25 V
